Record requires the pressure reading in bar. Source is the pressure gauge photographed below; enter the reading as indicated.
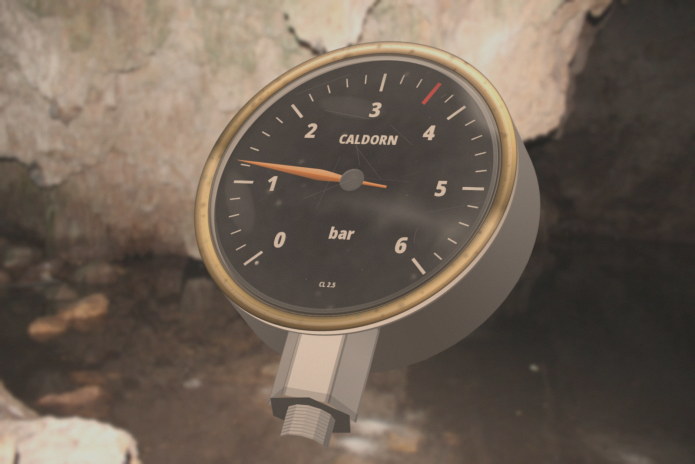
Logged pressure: 1.2 bar
